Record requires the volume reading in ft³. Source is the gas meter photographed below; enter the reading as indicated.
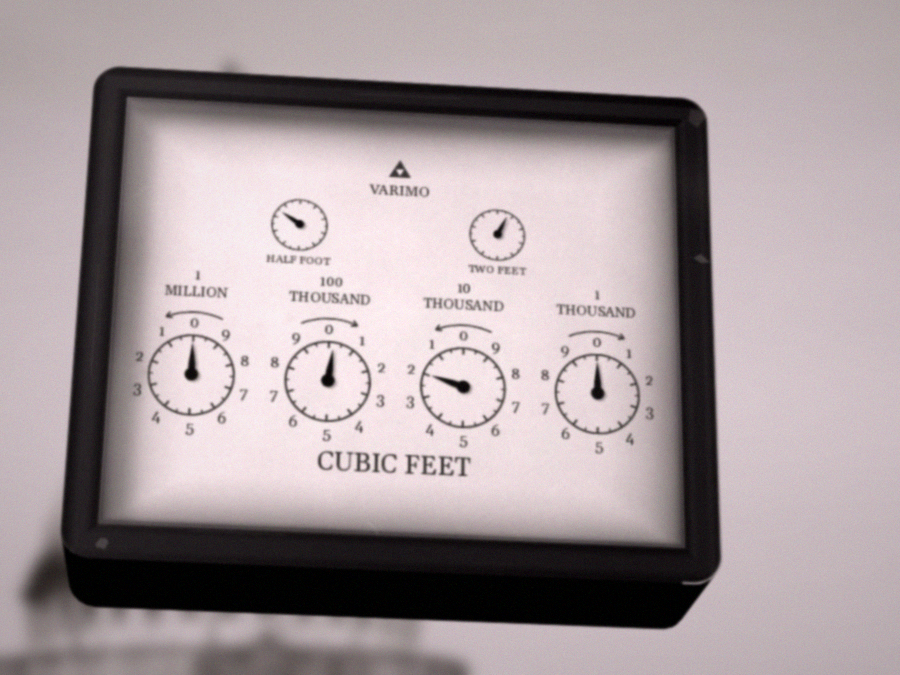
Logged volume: 2000 ft³
